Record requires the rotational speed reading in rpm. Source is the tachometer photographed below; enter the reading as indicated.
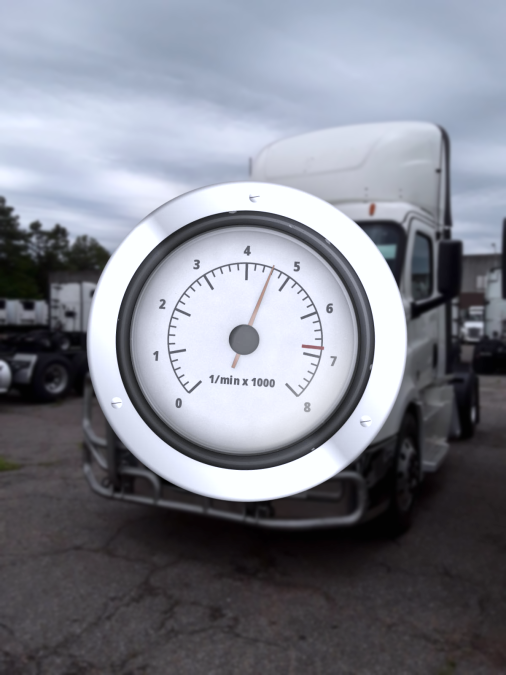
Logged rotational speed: 4600 rpm
